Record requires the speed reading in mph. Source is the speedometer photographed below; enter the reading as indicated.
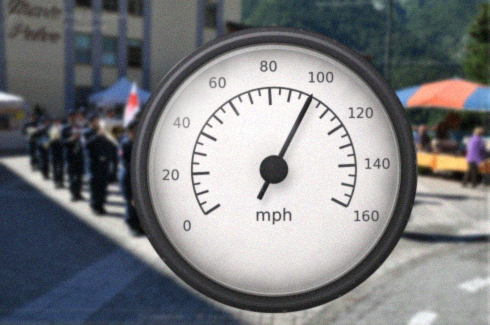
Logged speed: 100 mph
